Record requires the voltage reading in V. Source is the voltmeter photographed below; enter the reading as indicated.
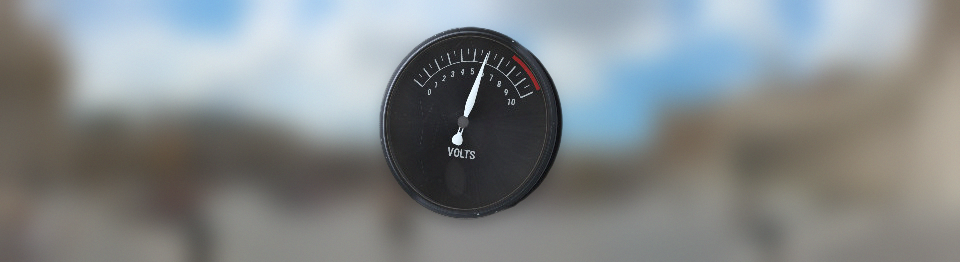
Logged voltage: 6 V
